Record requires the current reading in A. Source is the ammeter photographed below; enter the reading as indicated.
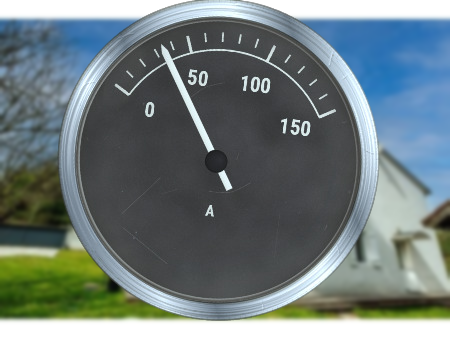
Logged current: 35 A
